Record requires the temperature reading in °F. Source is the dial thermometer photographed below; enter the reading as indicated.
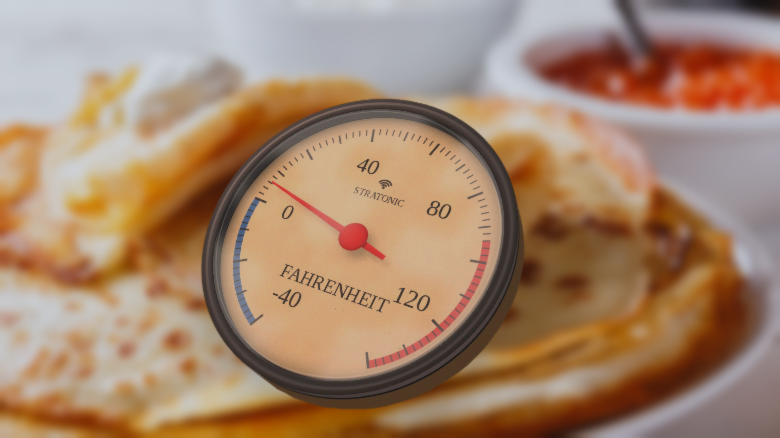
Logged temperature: 6 °F
